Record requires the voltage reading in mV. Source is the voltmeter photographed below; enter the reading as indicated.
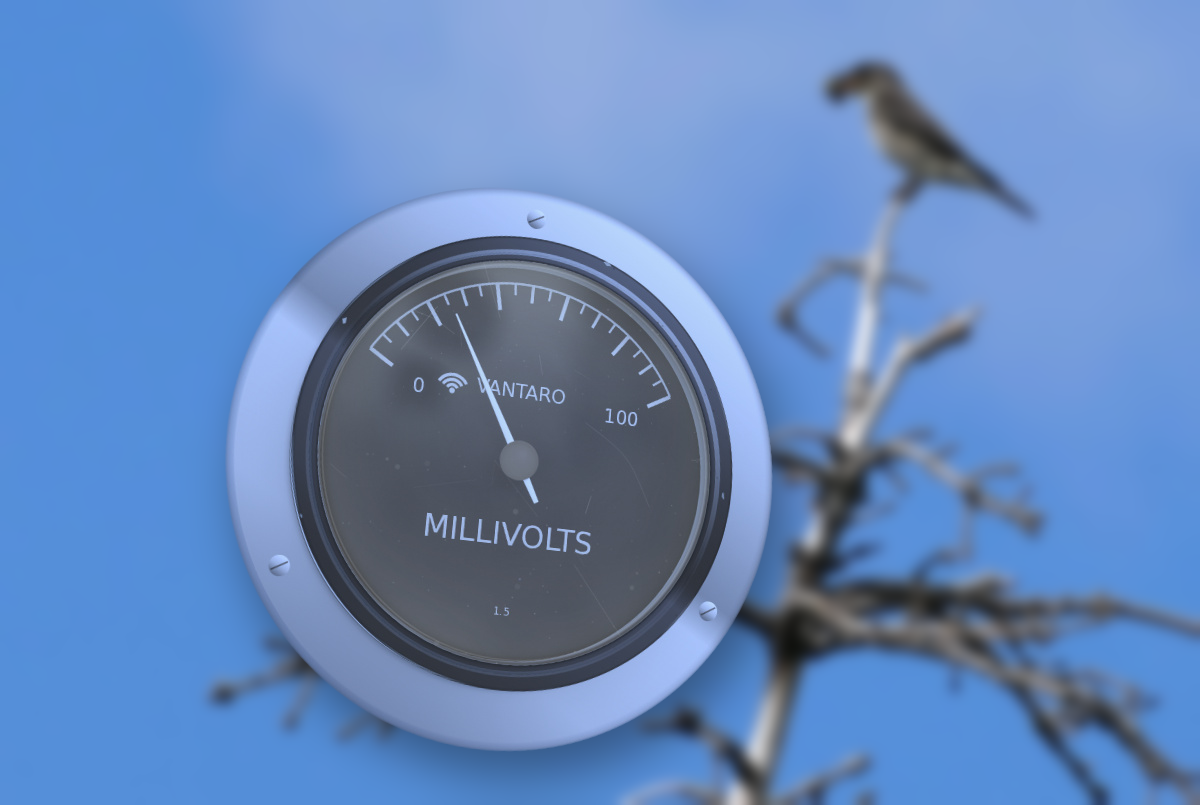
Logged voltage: 25 mV
